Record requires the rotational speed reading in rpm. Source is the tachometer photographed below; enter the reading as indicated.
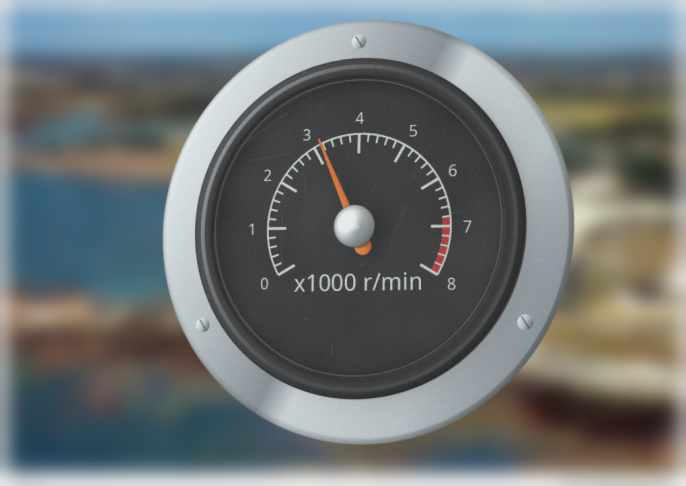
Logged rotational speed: 3200 rpm
